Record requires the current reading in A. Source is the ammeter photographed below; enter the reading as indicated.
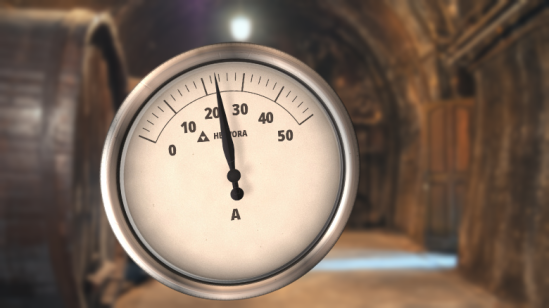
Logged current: 23 A
